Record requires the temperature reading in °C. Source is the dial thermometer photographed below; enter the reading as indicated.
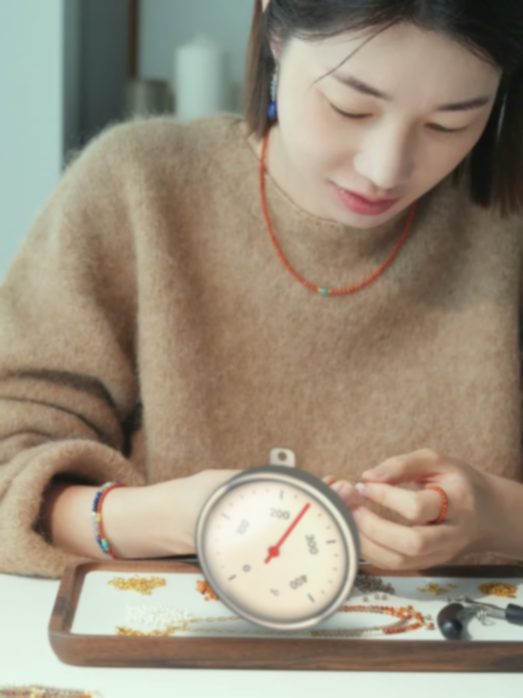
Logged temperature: 240 °C
